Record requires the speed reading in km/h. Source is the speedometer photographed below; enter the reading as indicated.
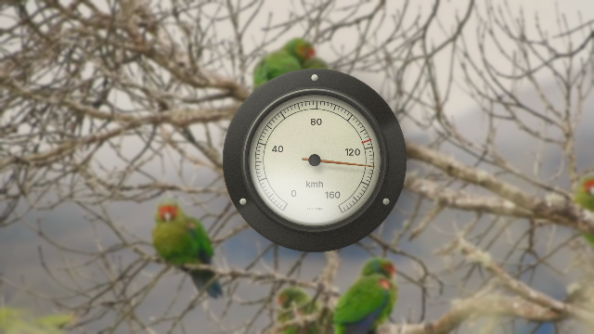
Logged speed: 130 km/h
